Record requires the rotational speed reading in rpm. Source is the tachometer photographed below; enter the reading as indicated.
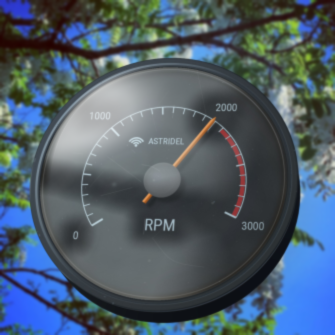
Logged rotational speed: 2000 rpm
